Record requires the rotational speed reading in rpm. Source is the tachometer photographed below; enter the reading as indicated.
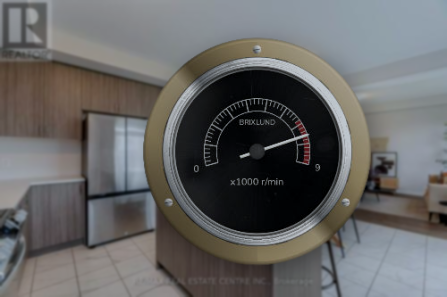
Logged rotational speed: 7600 rpm
